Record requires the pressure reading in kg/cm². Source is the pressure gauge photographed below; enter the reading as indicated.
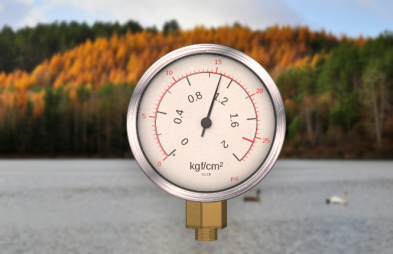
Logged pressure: 1.1 kg/cm²
